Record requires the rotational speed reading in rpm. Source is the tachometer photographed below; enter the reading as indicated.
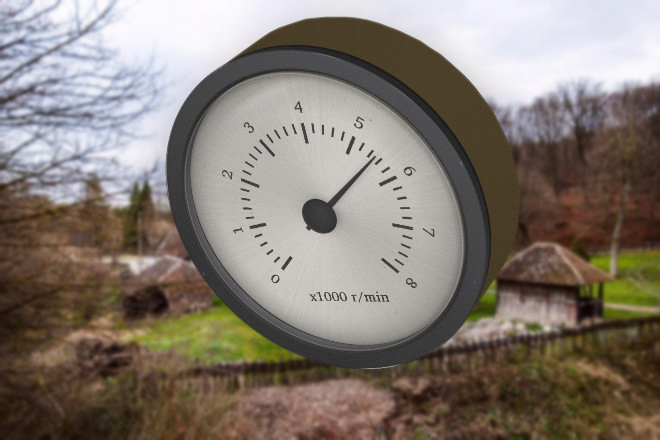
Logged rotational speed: 5500 rpm
